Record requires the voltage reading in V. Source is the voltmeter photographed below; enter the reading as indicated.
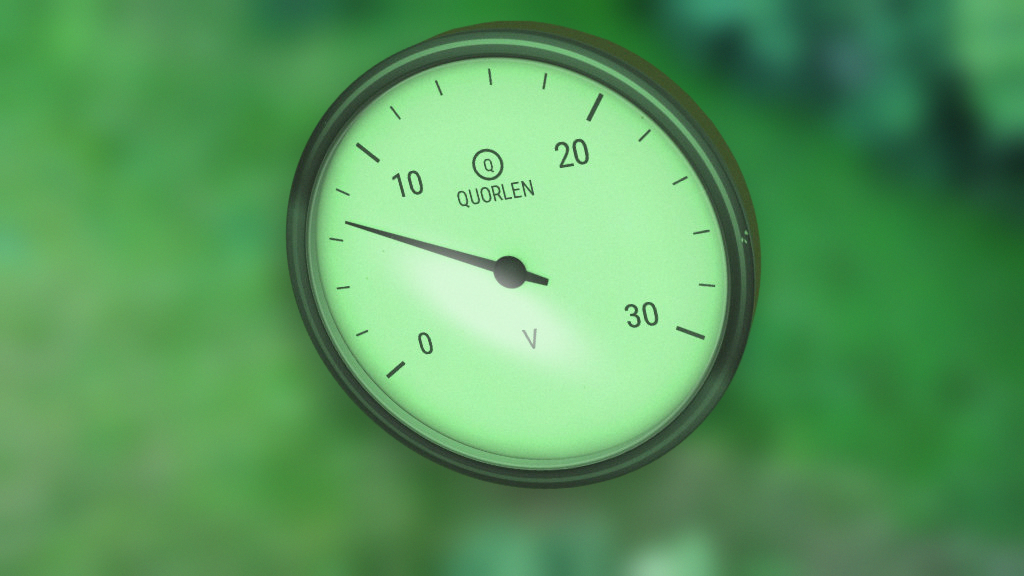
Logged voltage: 7 V
